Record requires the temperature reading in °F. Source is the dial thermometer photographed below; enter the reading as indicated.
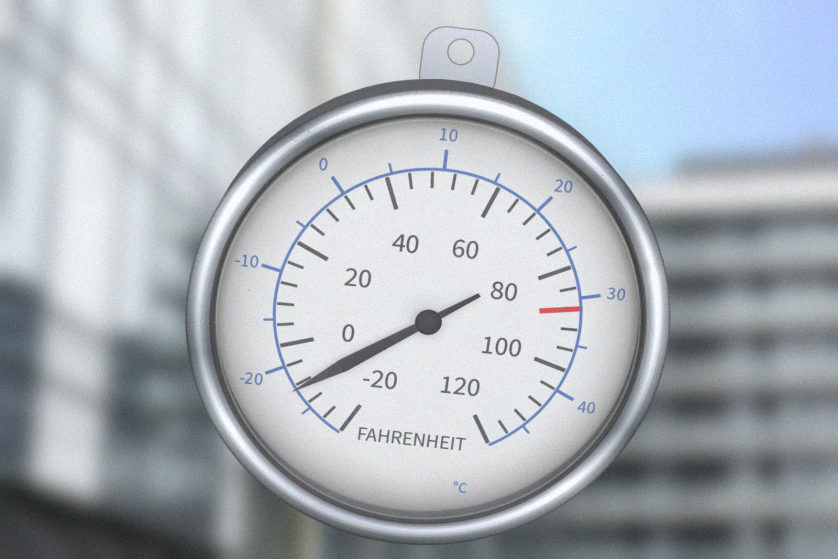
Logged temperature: -8 °F
